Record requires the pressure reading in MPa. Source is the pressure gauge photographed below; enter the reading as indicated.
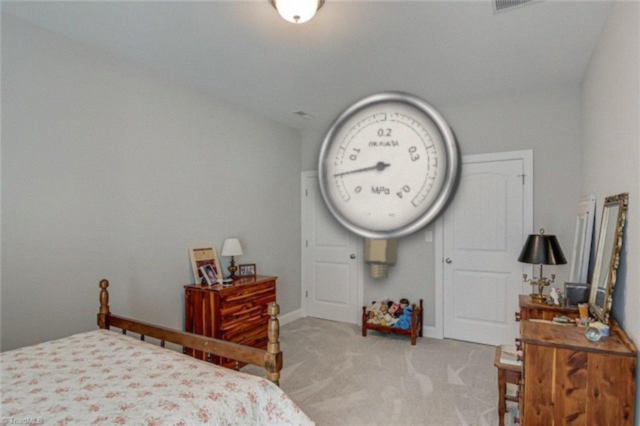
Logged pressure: 0.05 MPa
